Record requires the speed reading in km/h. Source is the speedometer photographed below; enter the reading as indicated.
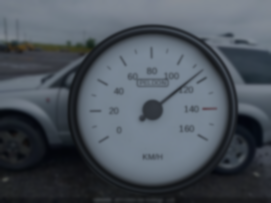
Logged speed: 115 km/h
